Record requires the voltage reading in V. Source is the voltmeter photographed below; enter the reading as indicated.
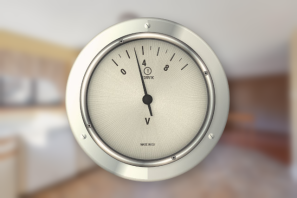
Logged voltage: 3 V
